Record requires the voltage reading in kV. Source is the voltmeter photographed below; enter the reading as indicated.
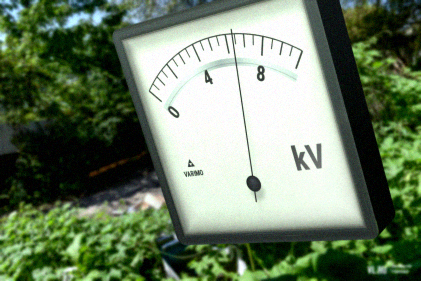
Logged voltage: 6.5 kV
